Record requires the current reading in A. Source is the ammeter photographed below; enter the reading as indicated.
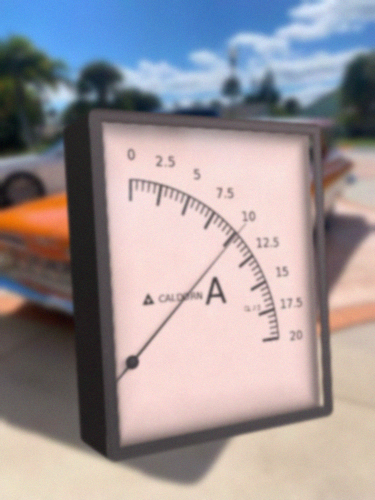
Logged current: 10 A
